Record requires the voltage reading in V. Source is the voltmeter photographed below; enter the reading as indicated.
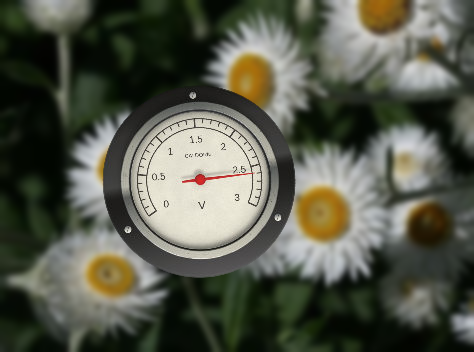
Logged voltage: 2.6 V
